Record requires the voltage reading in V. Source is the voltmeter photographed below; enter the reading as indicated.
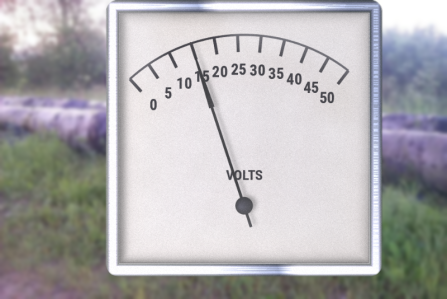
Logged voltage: 15 V
